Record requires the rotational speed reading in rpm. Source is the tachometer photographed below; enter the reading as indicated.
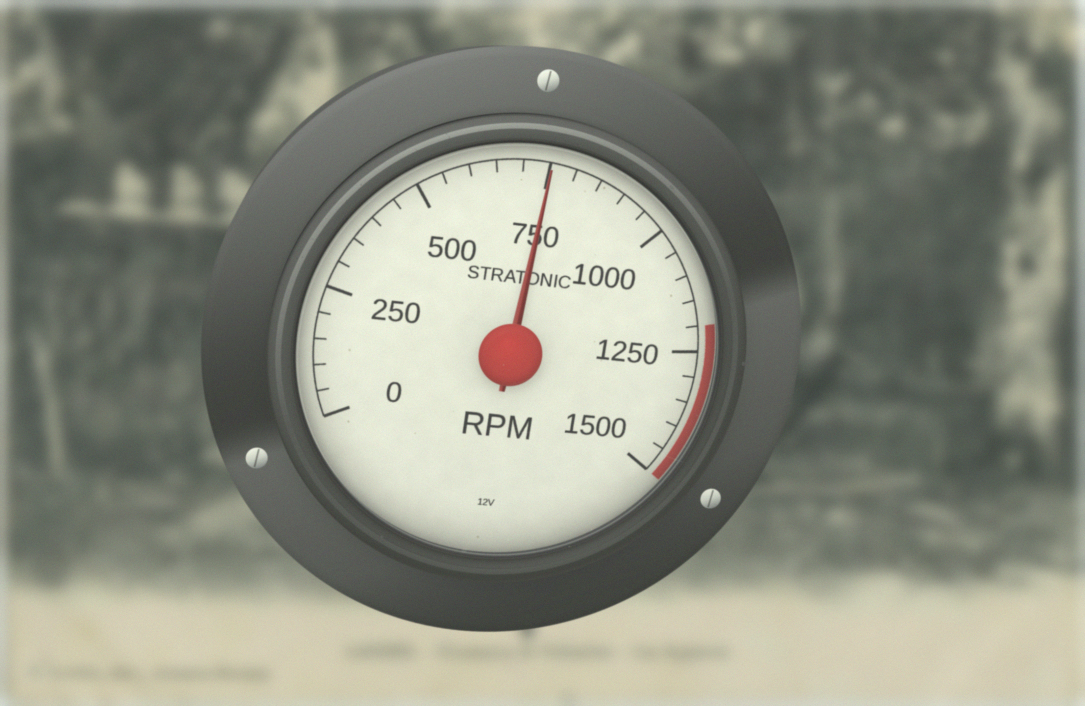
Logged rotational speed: 750 rpm
